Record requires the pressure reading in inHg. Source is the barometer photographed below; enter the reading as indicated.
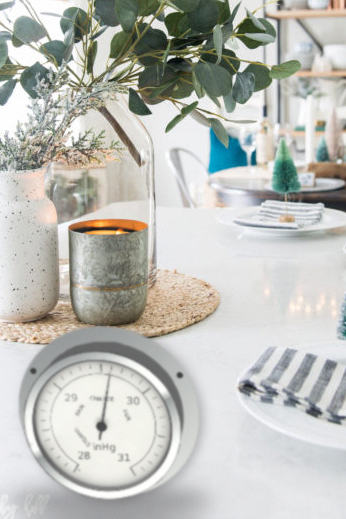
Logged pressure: 29.6 inHg
